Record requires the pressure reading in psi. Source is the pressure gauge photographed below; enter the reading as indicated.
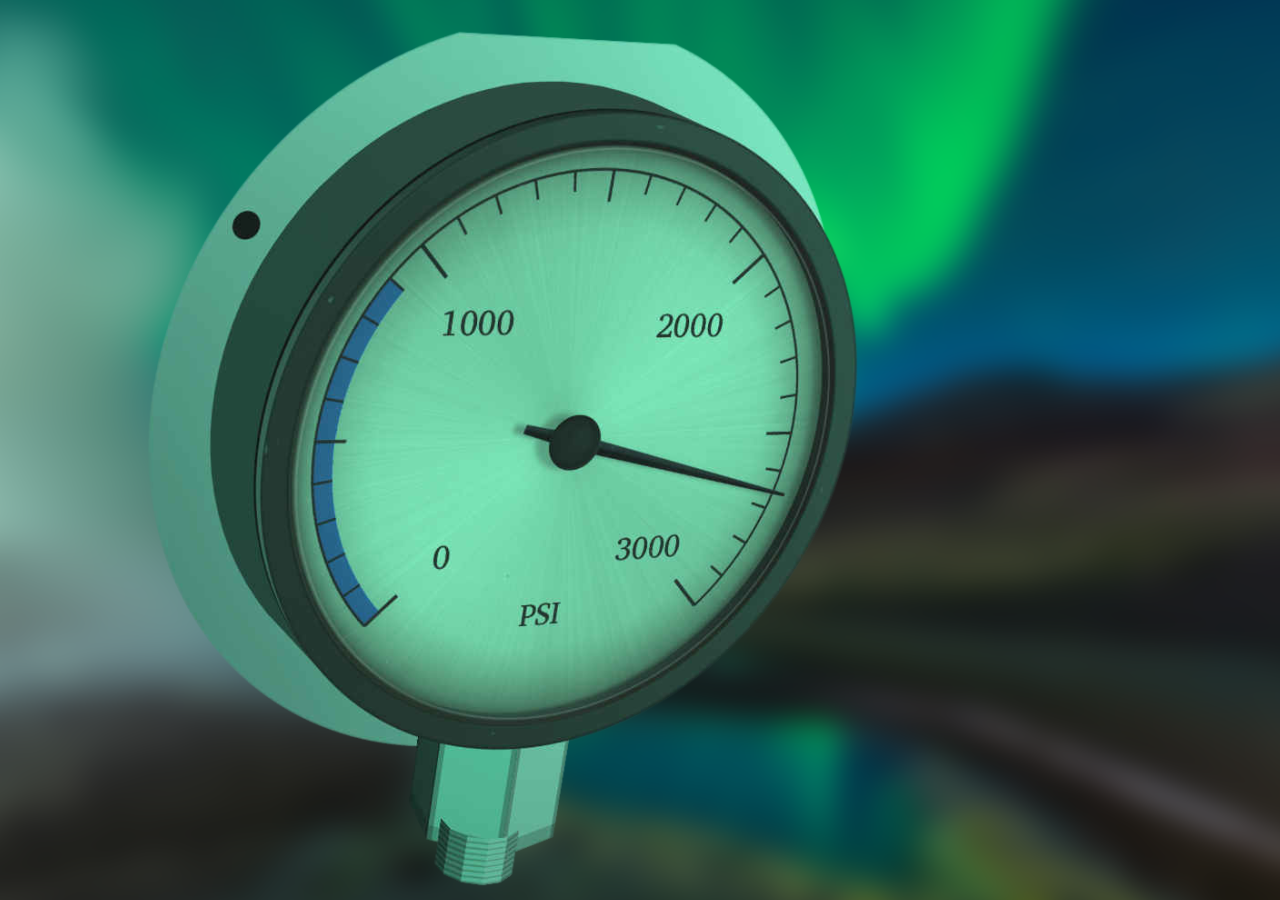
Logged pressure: 2650 psi
